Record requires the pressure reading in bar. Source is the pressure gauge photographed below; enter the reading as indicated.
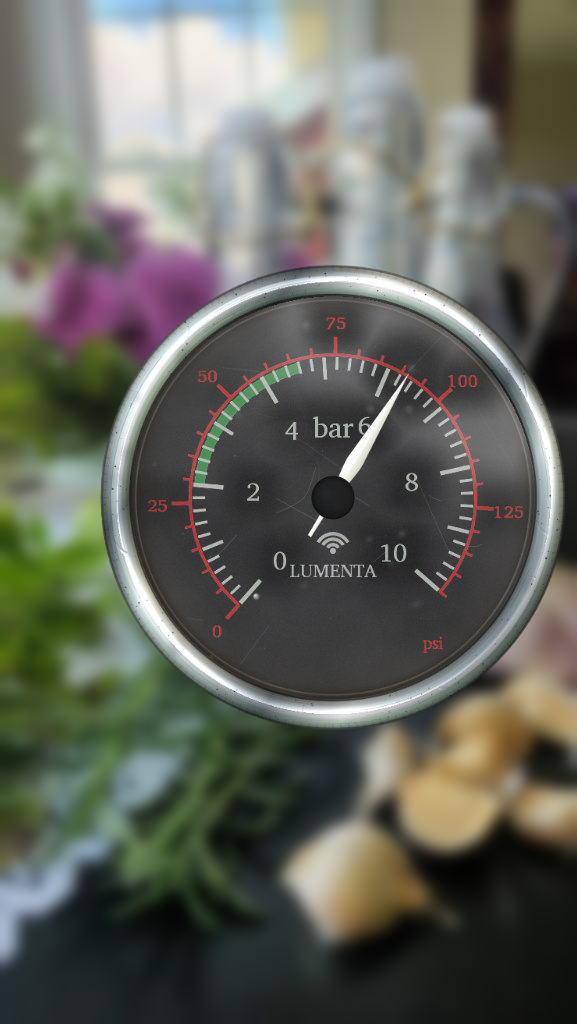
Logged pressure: 6.3 bar
